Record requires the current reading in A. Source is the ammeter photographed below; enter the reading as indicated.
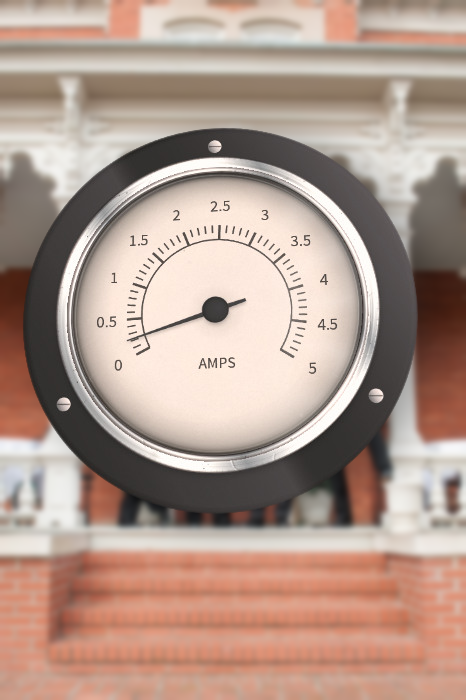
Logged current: 0.2 A
